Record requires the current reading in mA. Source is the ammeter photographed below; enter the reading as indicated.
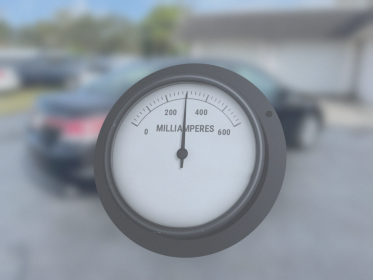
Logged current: 300 mA
